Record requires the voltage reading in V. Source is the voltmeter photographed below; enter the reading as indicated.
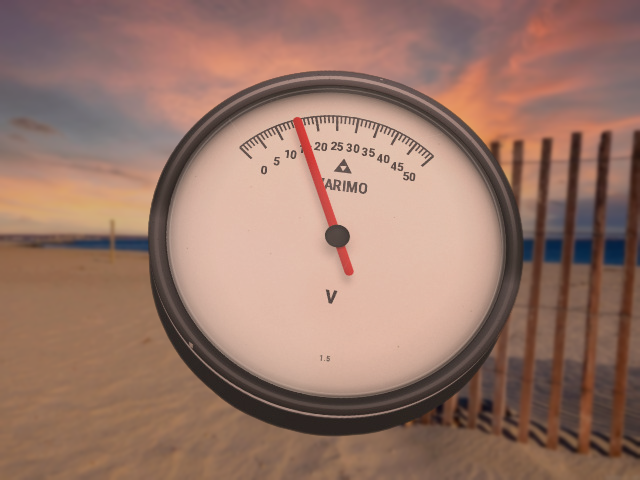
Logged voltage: 15 V
